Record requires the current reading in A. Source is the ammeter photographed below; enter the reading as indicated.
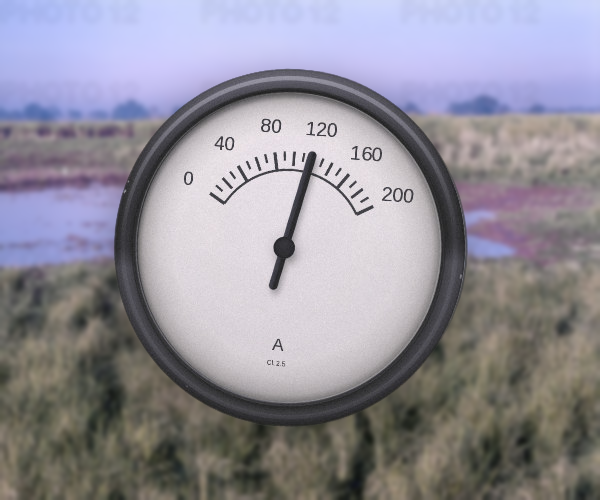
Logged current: 120 A
